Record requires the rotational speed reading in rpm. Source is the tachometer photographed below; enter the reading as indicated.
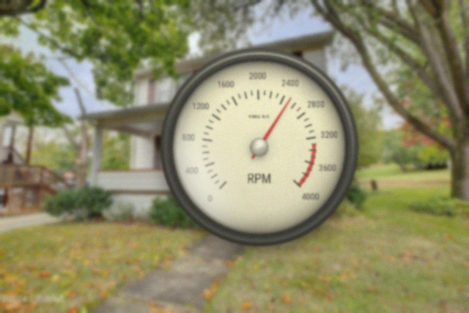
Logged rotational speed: 2500 rpm
